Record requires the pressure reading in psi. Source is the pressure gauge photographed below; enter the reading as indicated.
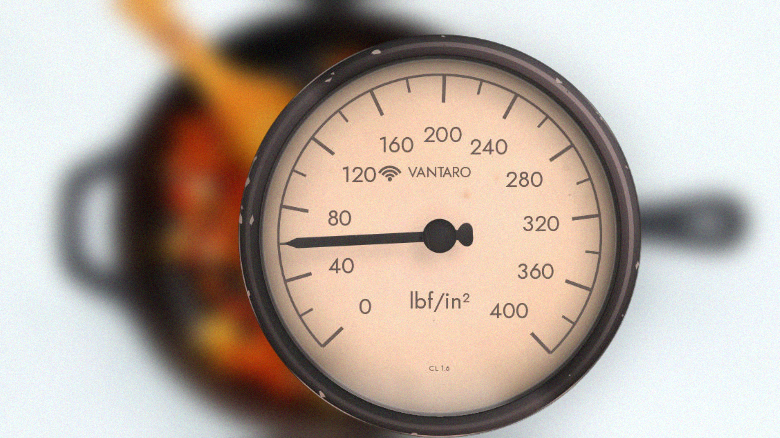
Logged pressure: 60 psi
